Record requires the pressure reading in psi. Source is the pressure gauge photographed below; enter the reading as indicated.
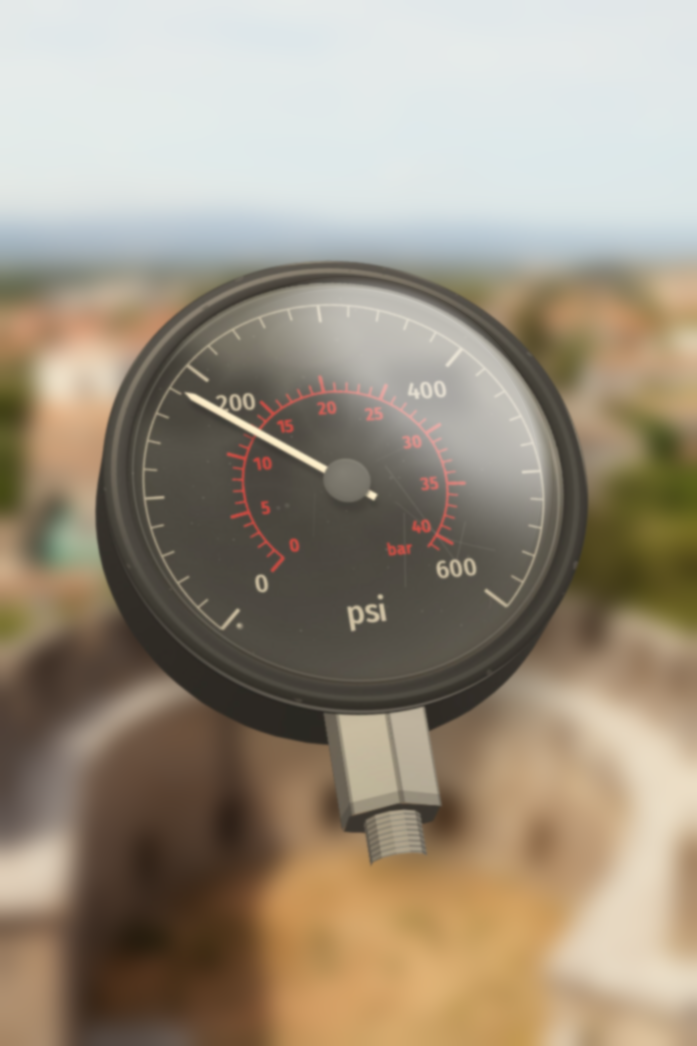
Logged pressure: 180 psi
